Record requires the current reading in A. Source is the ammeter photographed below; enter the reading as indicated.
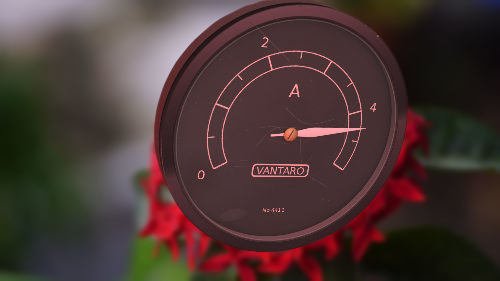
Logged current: 4.25 A
